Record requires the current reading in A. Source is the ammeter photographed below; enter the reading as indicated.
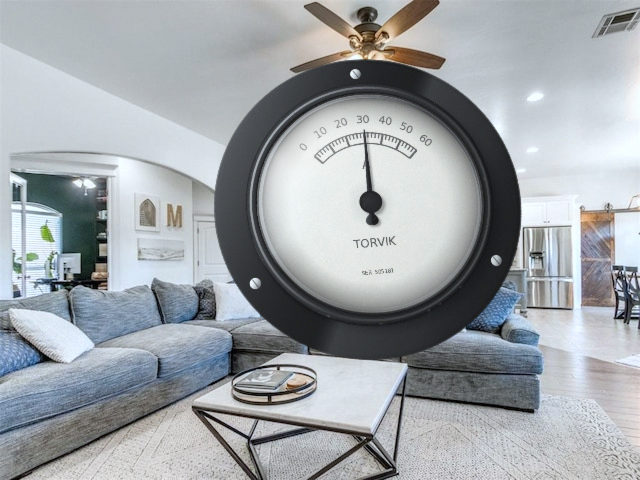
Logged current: 30 A
